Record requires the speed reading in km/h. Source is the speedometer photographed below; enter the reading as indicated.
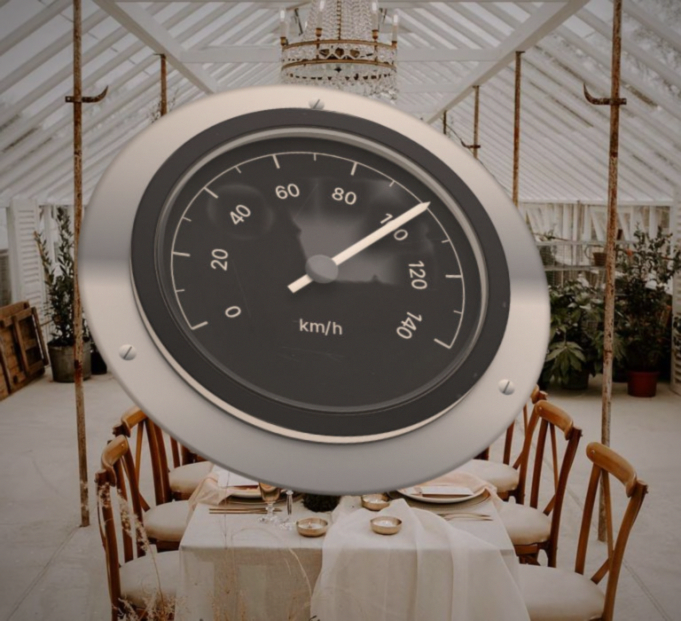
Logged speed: 100 km/h
